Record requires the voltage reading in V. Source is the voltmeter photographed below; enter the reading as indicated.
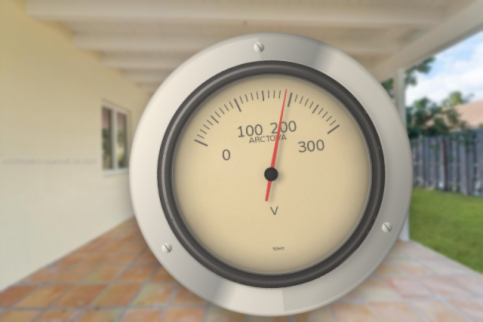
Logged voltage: 190 V
